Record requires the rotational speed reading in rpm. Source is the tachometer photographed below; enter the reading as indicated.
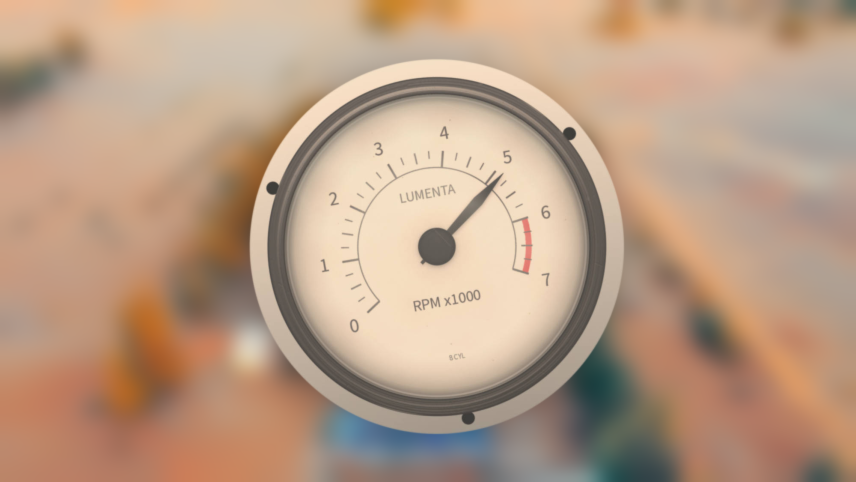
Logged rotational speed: 5125 rpm
